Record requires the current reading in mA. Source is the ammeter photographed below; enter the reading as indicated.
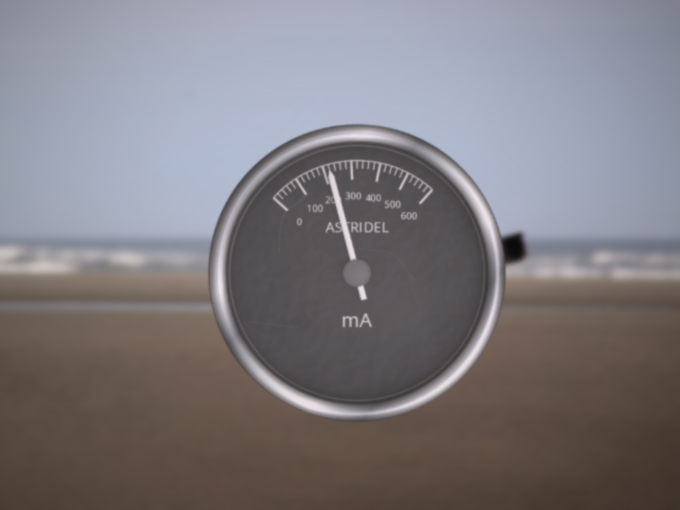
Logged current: 220 mA
